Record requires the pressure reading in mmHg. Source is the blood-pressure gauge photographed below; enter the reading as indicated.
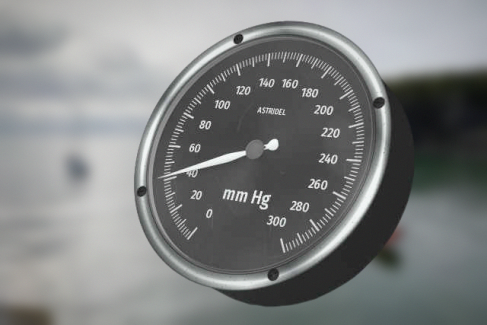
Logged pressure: 40 mmHg
